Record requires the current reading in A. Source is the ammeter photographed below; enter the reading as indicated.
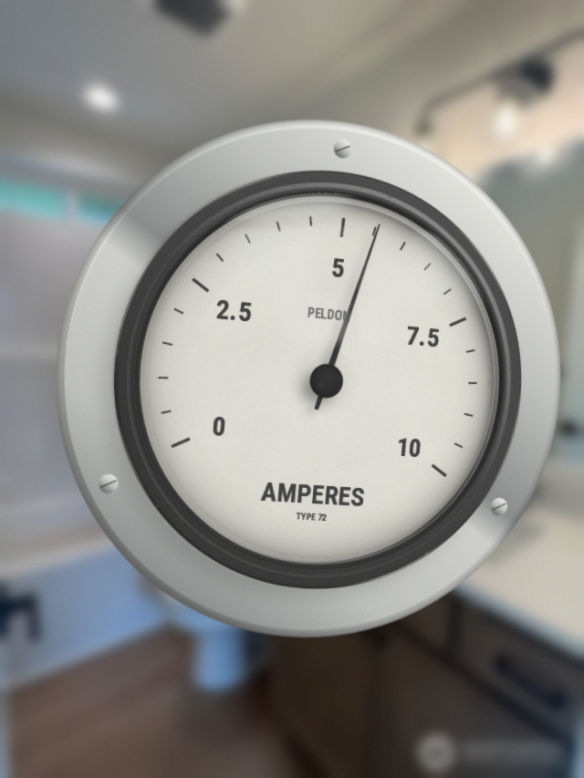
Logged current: 5.5 A
